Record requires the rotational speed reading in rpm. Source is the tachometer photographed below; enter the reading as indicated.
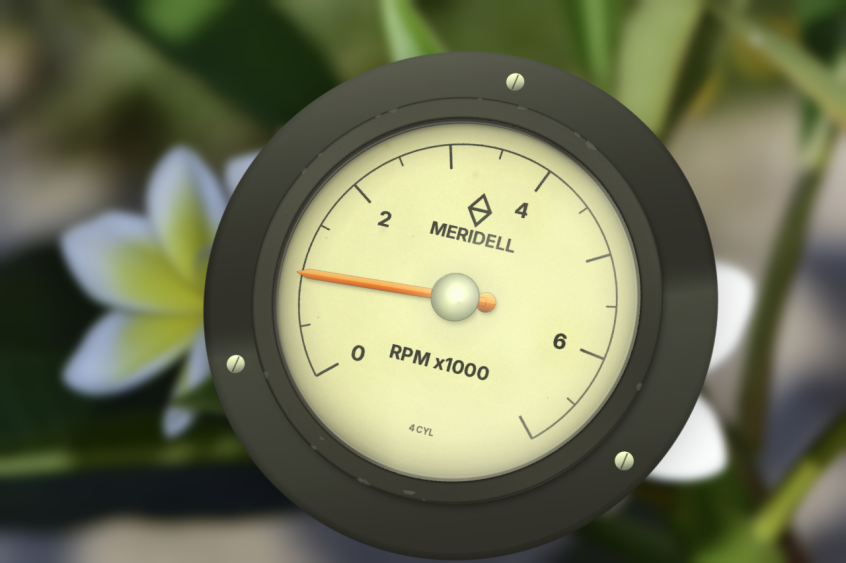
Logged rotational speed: 1000 rpm
